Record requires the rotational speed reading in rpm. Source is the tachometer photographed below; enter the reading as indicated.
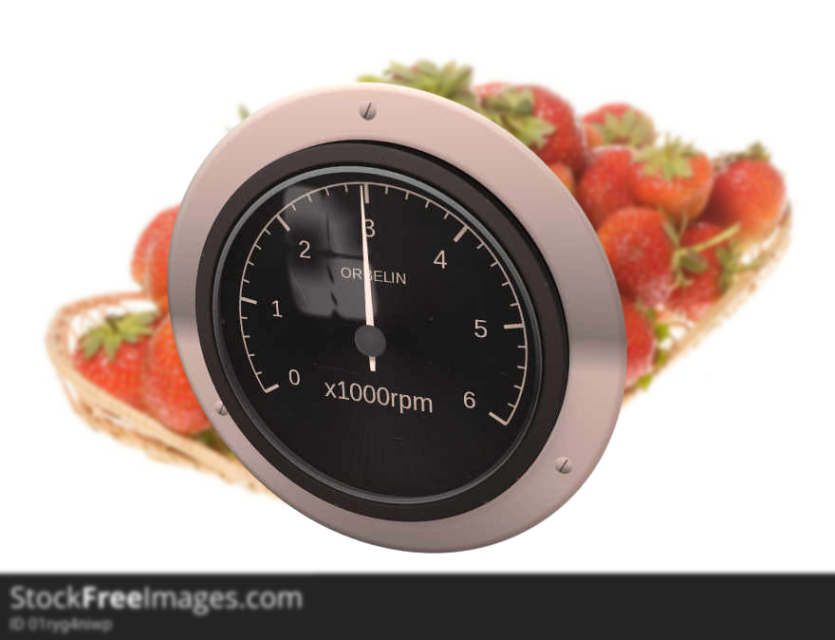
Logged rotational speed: 3000 rpm
